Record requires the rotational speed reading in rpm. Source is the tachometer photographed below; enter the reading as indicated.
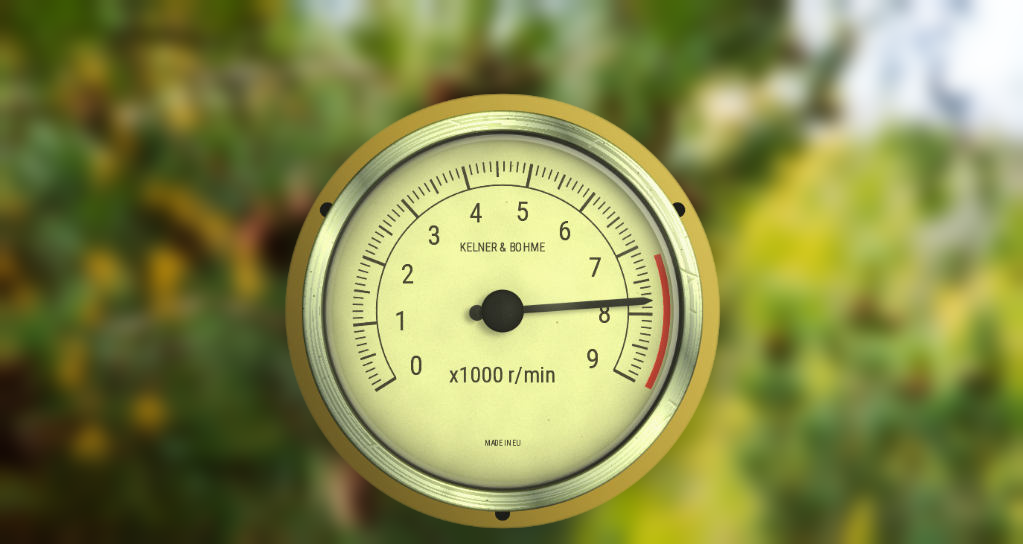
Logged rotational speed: 7800 rpm
